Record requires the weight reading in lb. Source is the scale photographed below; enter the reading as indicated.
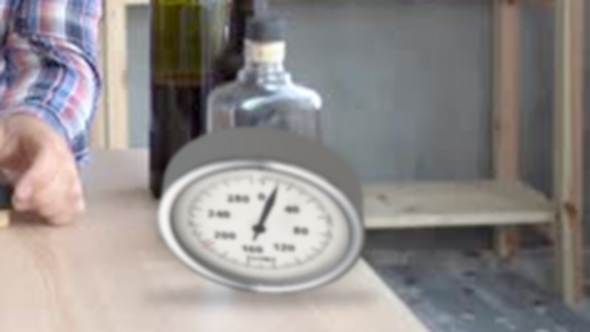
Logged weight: 10 lb
